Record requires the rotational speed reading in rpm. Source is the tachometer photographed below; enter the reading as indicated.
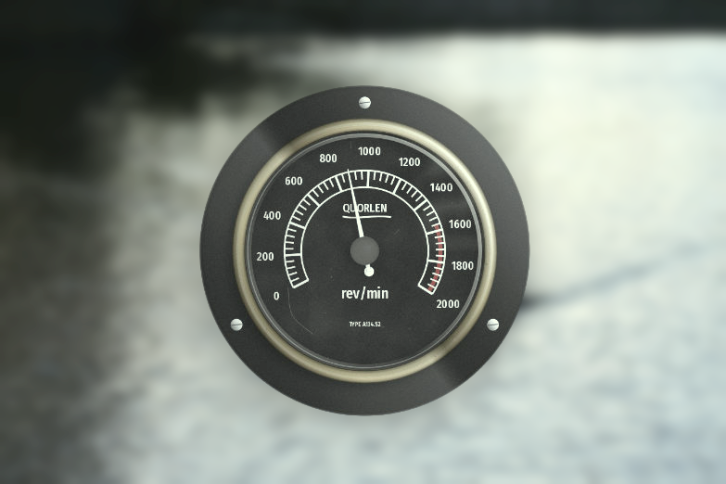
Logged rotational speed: 880 rpm
